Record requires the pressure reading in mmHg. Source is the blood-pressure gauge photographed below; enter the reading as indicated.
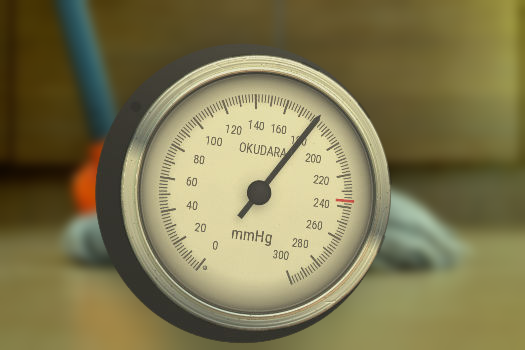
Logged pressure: 180 mmHg
